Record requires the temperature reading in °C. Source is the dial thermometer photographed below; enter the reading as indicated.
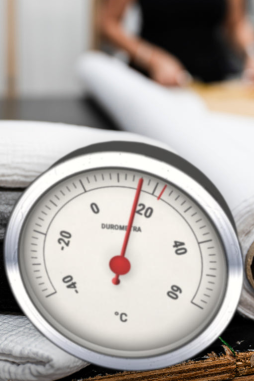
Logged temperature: 16 °C
